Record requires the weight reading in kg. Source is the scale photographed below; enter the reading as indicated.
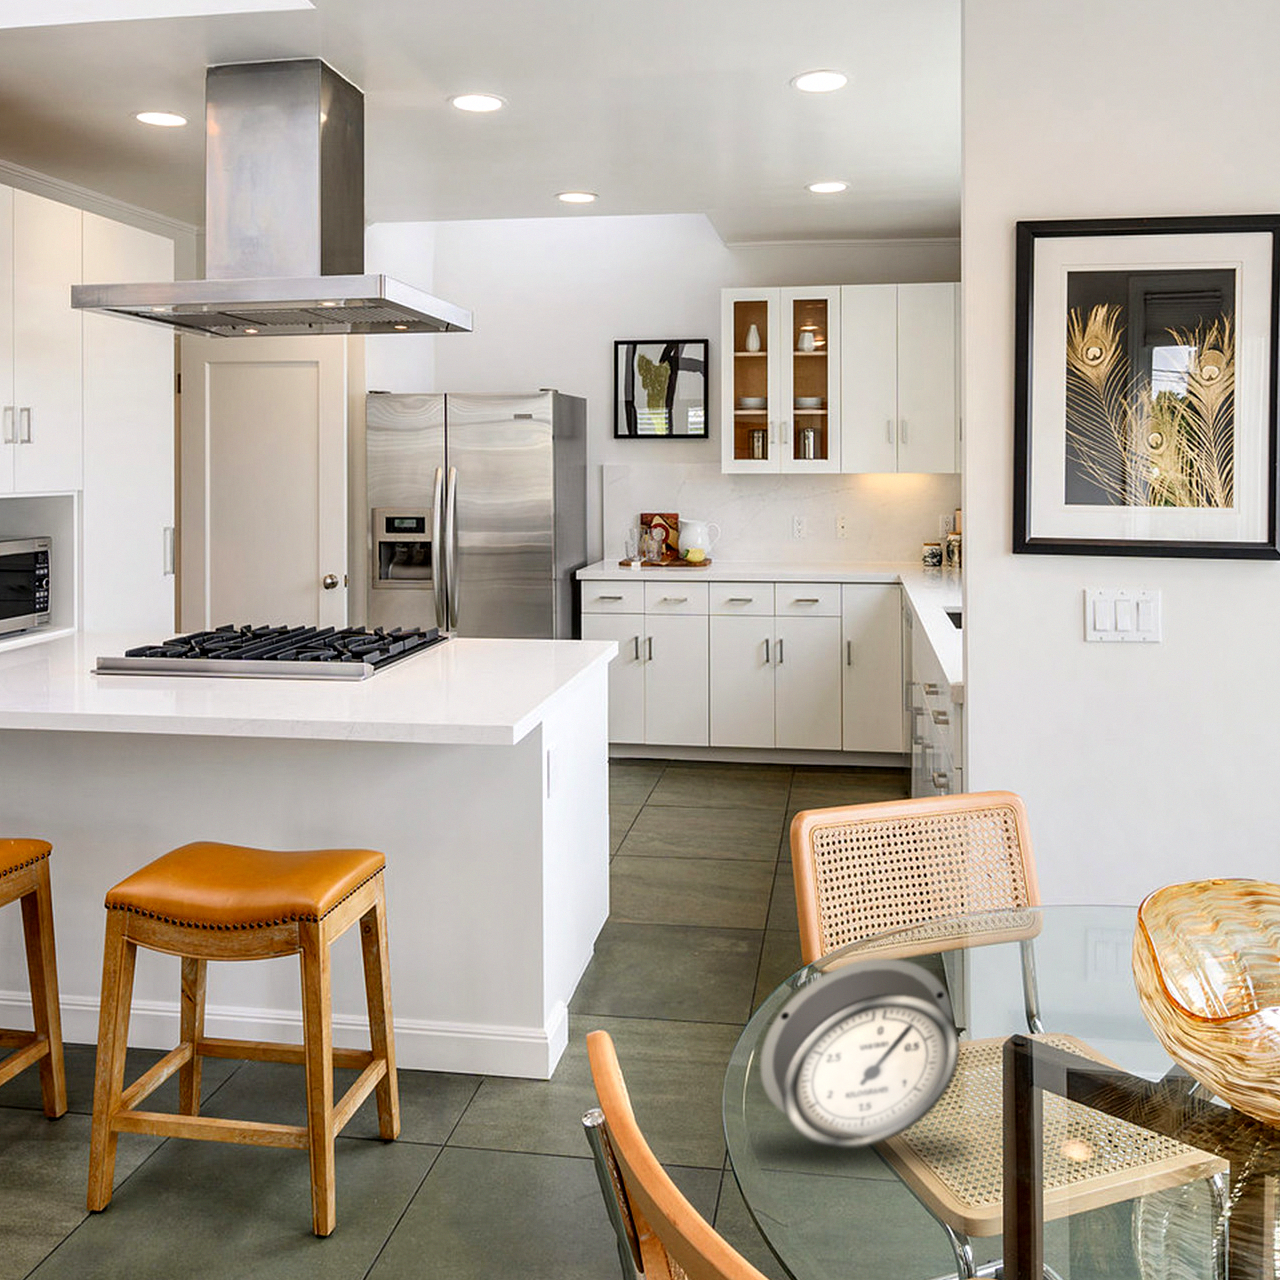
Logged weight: 0.25 kg
